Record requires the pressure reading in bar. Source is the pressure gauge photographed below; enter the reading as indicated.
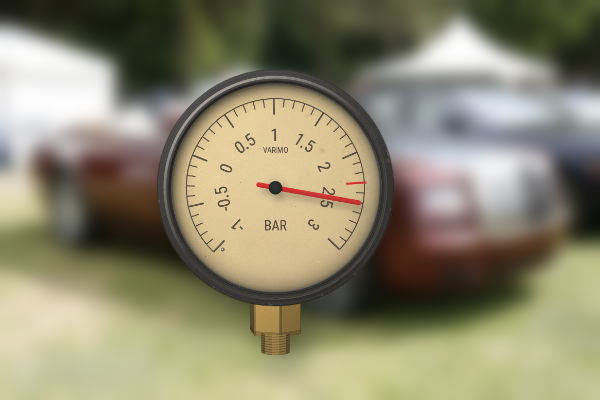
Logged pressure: 2.5 bar
